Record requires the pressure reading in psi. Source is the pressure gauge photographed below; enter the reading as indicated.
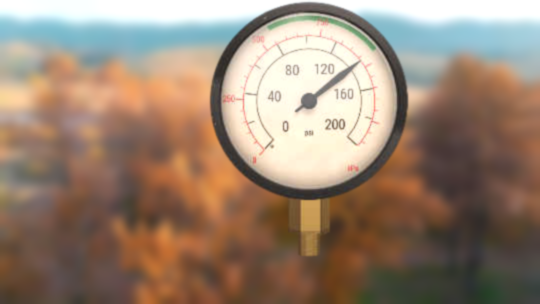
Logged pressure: 140 psi
